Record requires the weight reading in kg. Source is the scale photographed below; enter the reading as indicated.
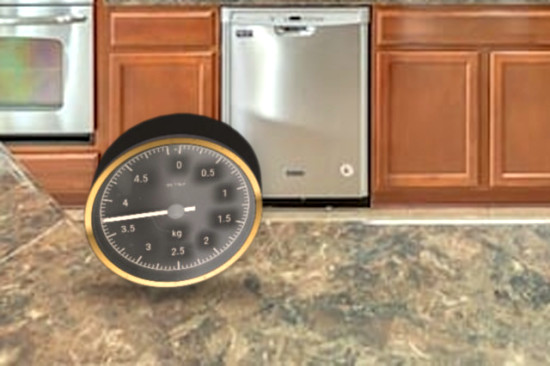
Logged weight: 3.75 kg
